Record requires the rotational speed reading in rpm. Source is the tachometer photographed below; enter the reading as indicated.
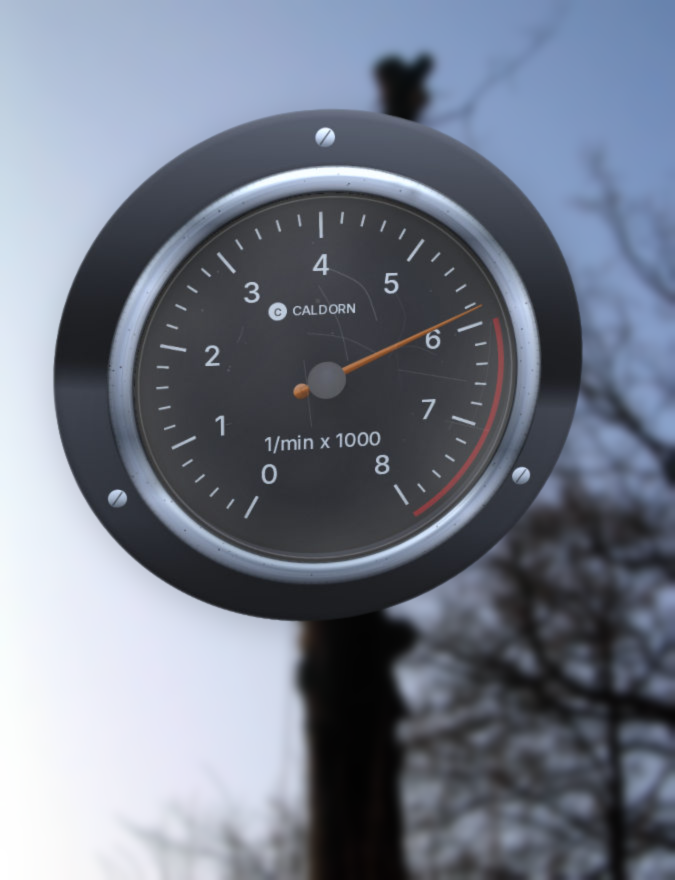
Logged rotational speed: 5800 rpm
